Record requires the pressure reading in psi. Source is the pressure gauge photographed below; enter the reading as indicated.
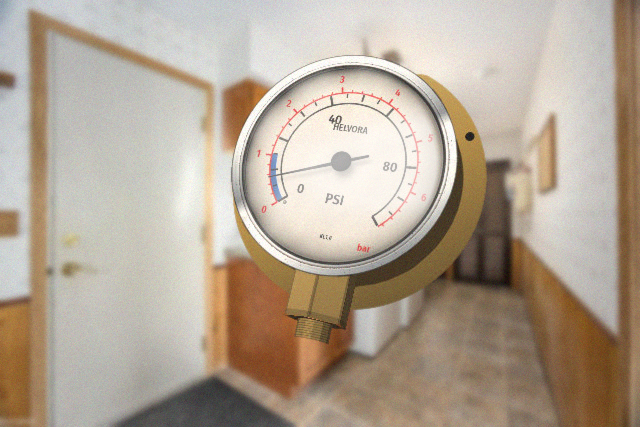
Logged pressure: 7.5 psi
